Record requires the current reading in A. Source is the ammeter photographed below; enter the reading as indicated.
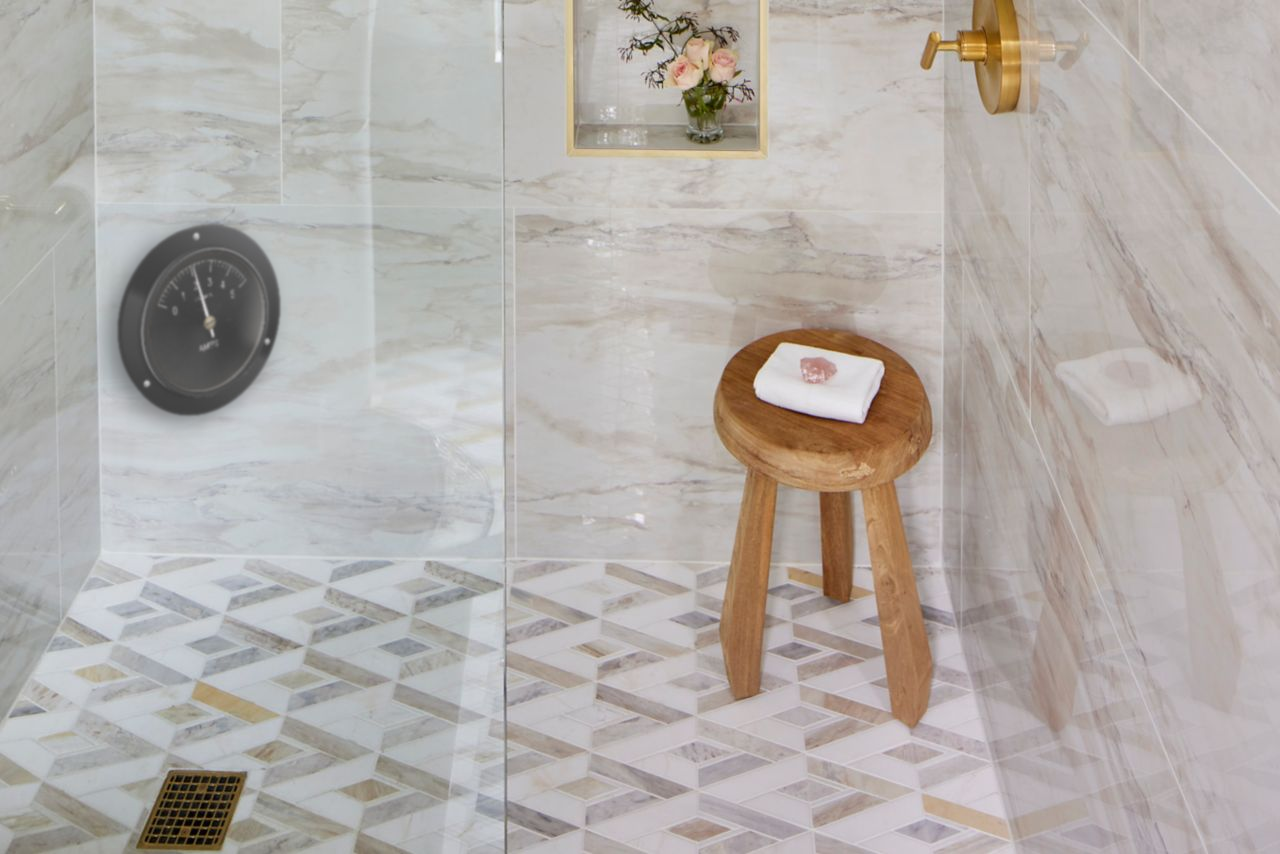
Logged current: 2 A
